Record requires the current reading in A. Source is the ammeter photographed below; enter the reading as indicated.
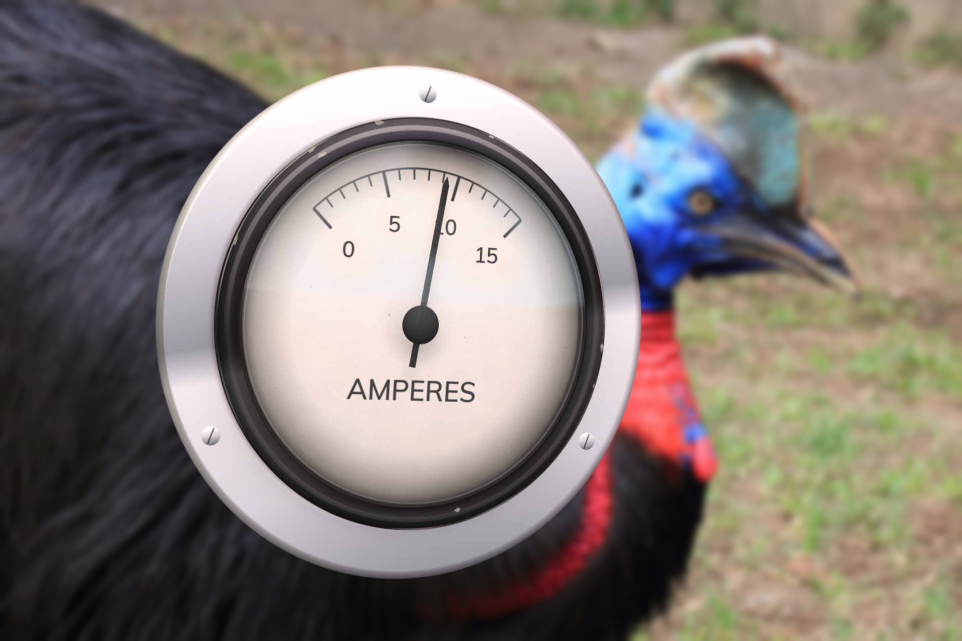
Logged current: 9 A
